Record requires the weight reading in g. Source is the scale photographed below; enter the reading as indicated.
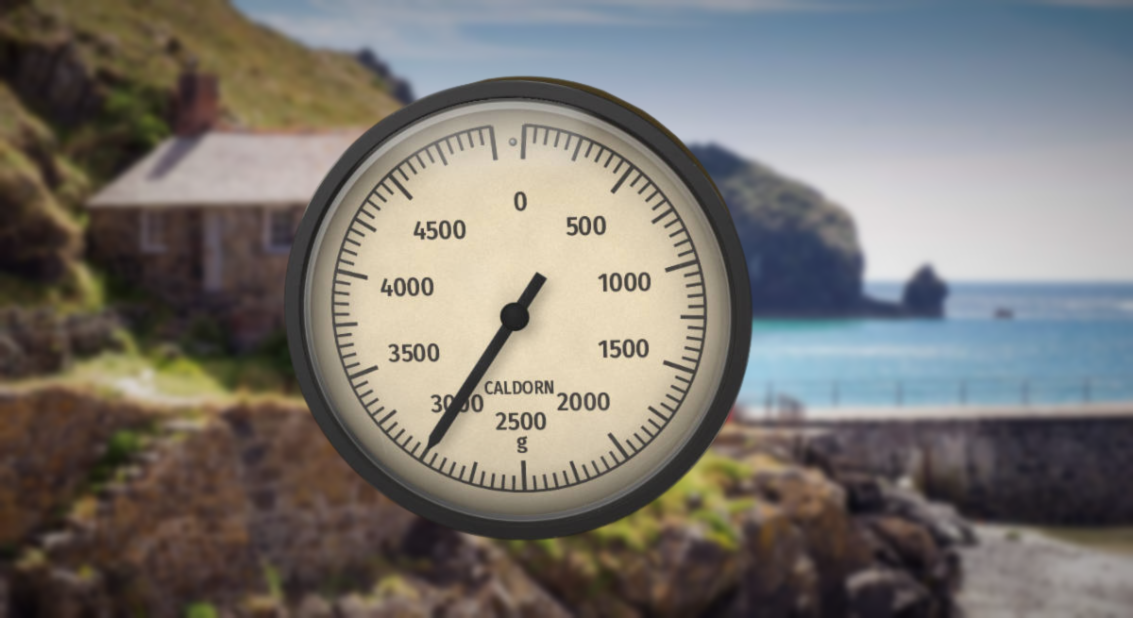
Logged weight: 3000 g
